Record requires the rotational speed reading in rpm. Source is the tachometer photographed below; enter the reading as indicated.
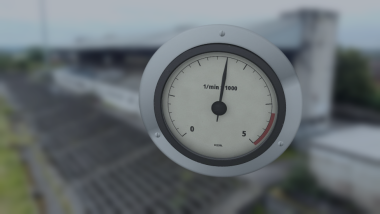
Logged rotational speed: 2600 rpm
